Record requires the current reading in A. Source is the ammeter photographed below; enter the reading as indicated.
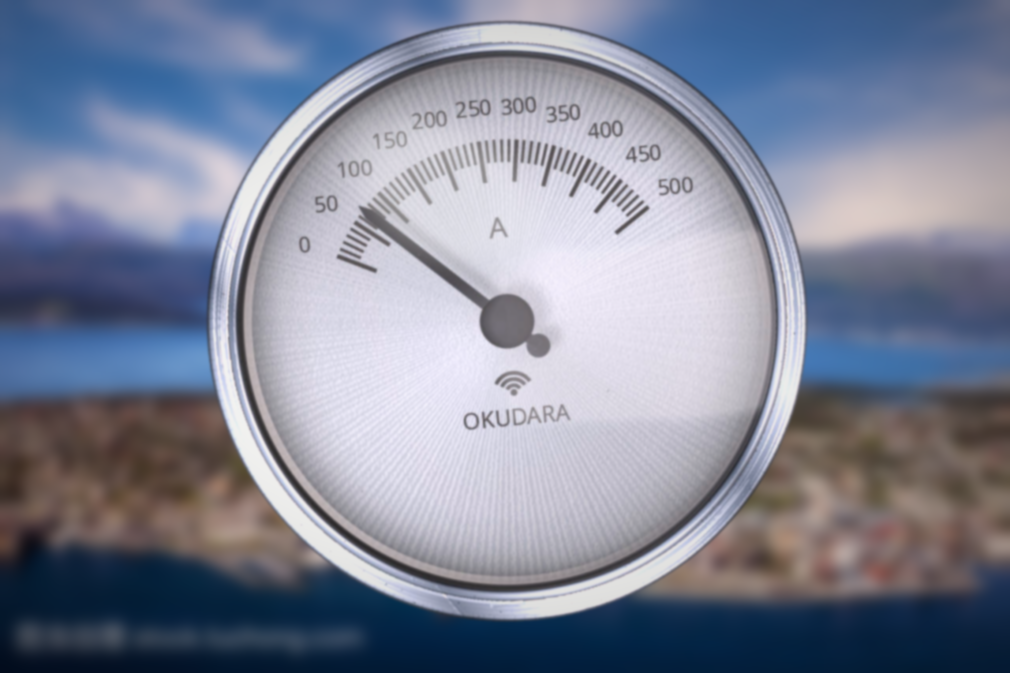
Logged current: 70 A
